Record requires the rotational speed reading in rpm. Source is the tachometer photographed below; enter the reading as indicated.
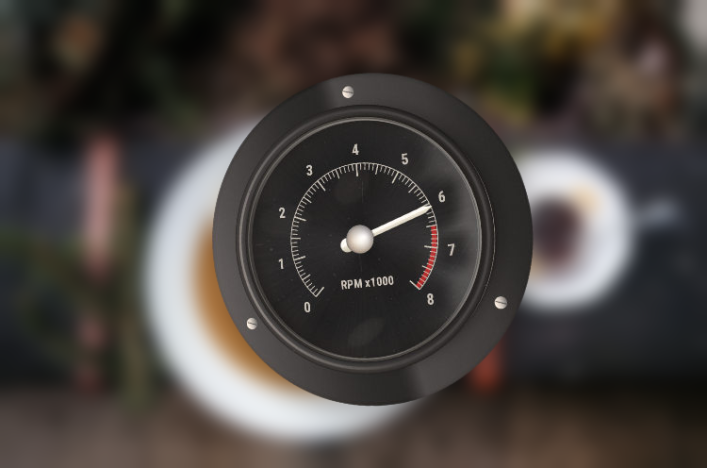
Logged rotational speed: 6100 rpm
